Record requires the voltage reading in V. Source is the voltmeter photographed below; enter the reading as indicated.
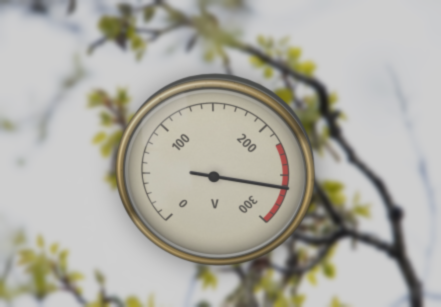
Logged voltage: 260 V
